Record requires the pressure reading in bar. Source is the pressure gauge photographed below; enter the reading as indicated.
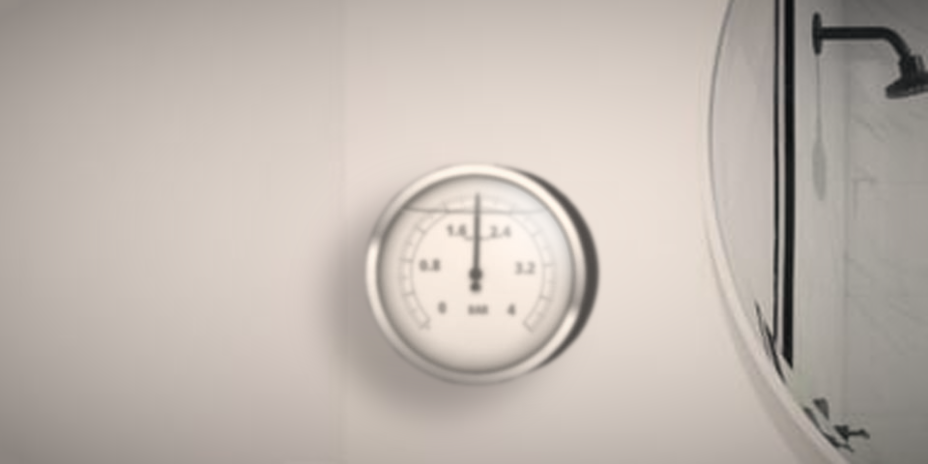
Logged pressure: 2 bar
